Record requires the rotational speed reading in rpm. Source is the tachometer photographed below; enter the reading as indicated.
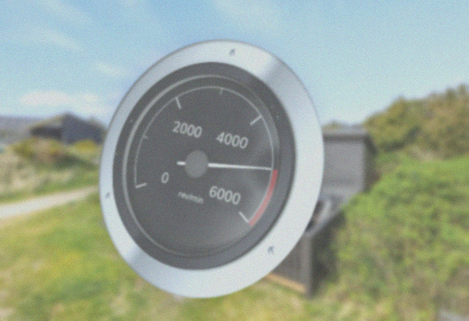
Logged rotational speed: 5000 rpm
